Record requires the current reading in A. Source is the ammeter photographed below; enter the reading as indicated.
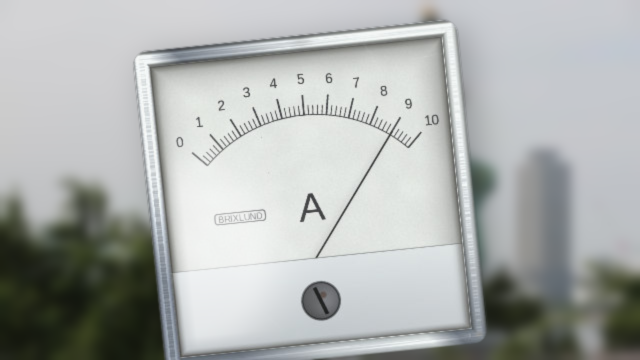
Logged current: 9 A
